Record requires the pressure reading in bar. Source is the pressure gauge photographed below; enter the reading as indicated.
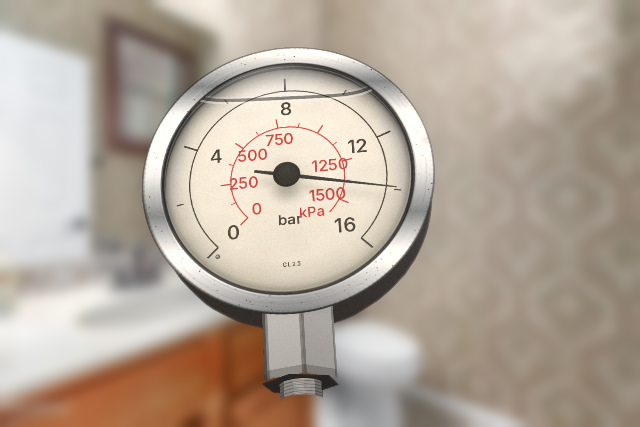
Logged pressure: 14 bar
